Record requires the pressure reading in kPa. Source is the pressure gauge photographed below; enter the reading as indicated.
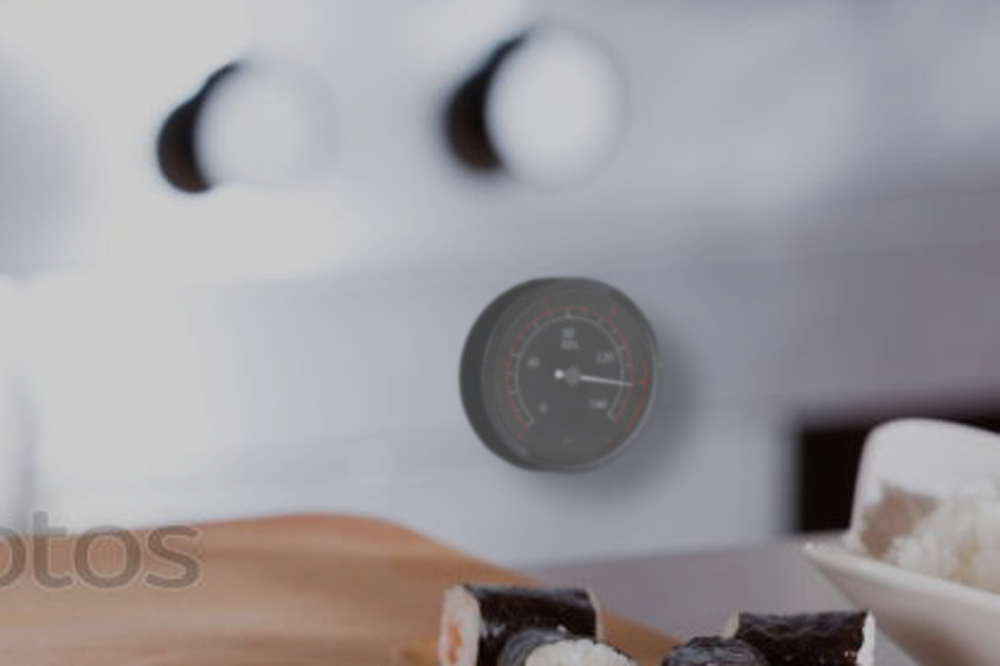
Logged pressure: 140 kPa
